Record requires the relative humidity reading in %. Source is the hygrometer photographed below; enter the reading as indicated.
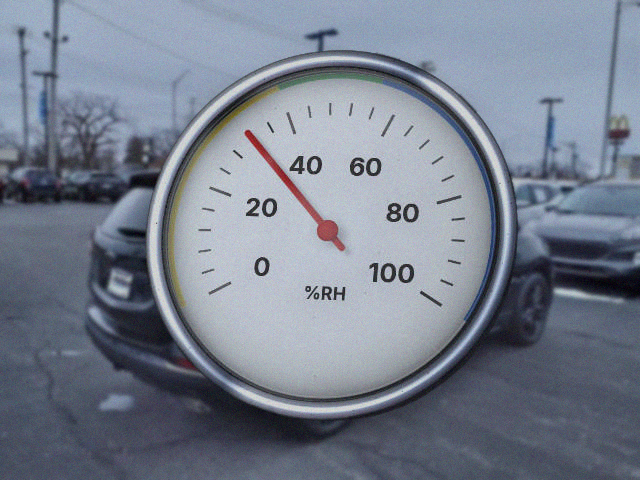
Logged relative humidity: 32 %
